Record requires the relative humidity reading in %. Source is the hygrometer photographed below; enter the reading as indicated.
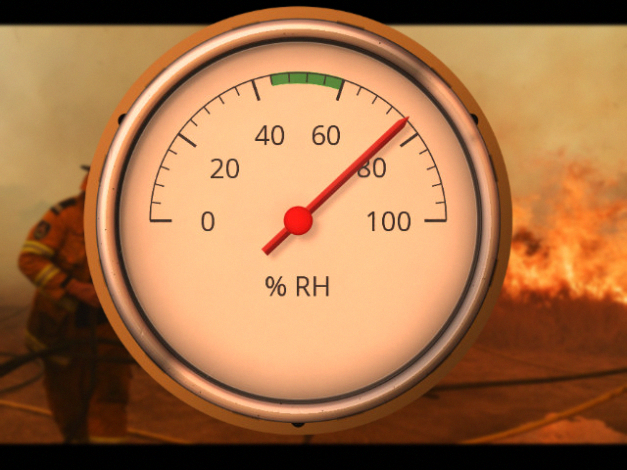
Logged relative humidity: 76 %
